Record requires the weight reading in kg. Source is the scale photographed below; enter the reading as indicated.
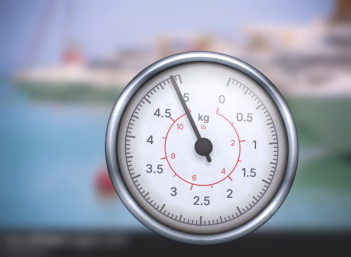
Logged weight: 4.9 kg
